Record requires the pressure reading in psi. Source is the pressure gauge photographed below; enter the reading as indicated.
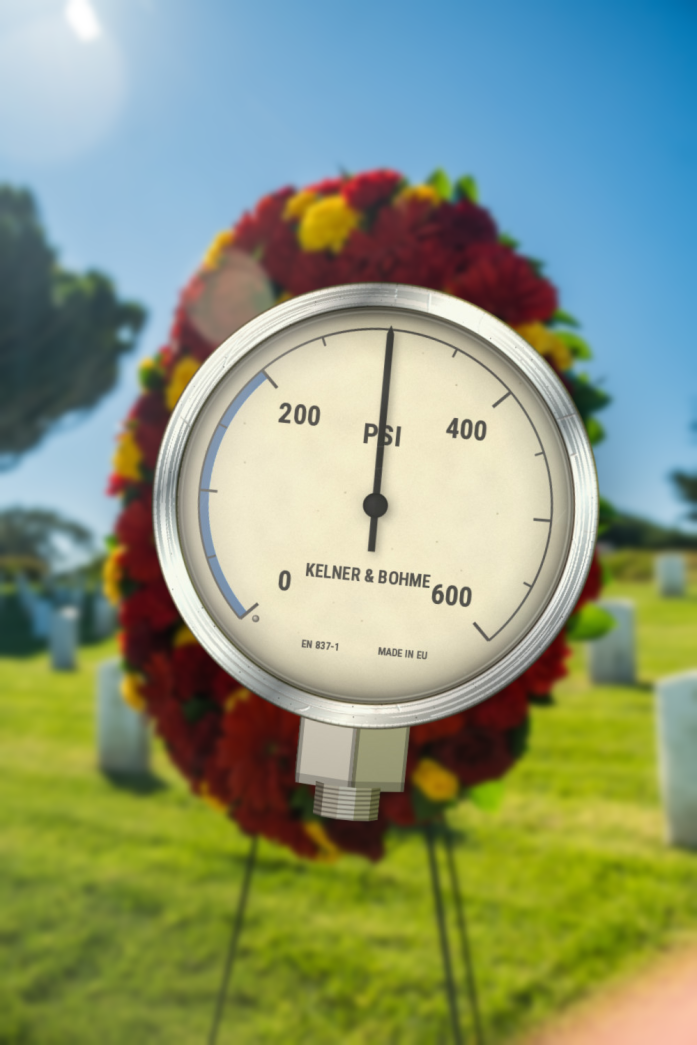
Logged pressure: 300 psi
